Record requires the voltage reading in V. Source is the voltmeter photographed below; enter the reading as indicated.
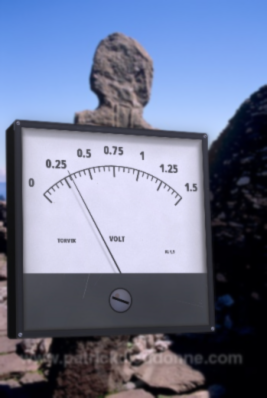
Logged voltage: 0.3 V
